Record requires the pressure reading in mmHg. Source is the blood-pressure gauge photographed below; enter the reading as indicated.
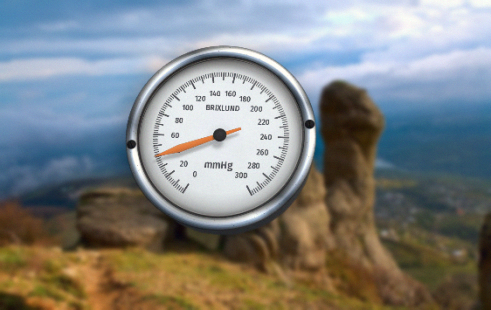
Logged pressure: 40 mmHg
